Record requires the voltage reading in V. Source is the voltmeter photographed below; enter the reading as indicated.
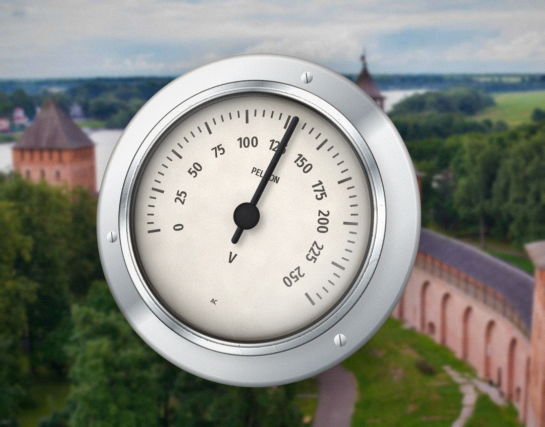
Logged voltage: 130 V
